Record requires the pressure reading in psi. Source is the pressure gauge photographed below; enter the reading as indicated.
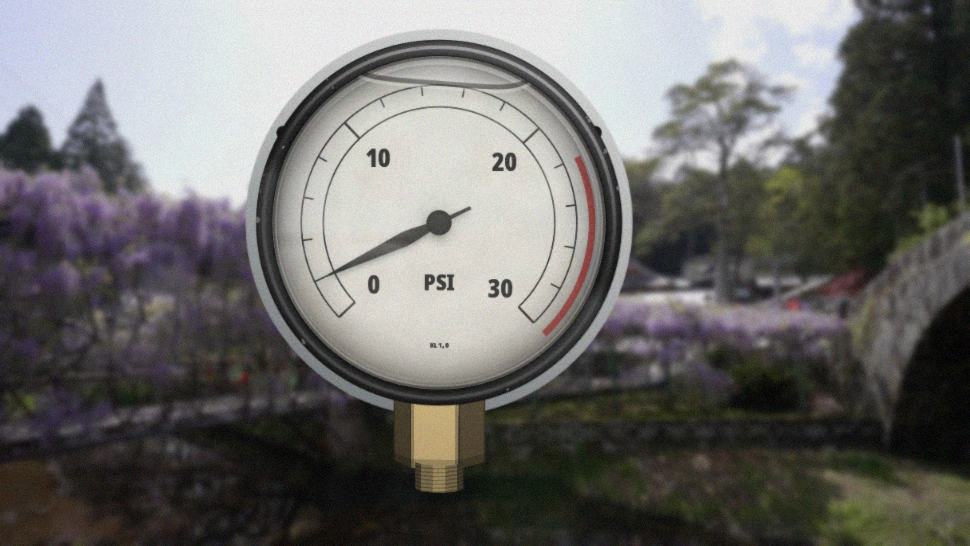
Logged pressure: 2 psi
